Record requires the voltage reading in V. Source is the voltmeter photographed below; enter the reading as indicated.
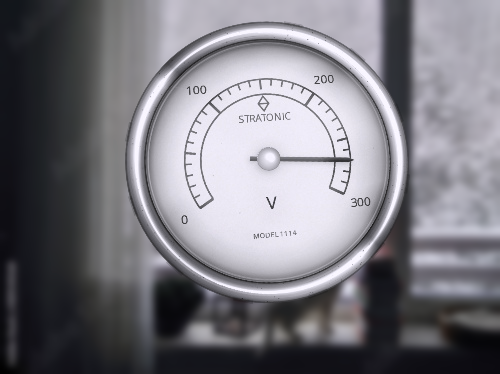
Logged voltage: 270 V
